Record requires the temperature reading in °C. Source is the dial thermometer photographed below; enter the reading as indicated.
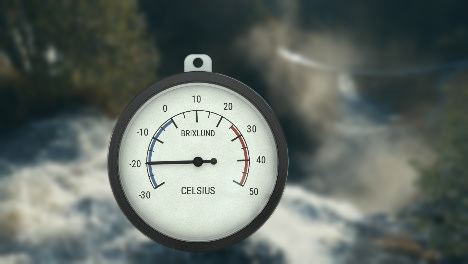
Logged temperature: -20 °C
